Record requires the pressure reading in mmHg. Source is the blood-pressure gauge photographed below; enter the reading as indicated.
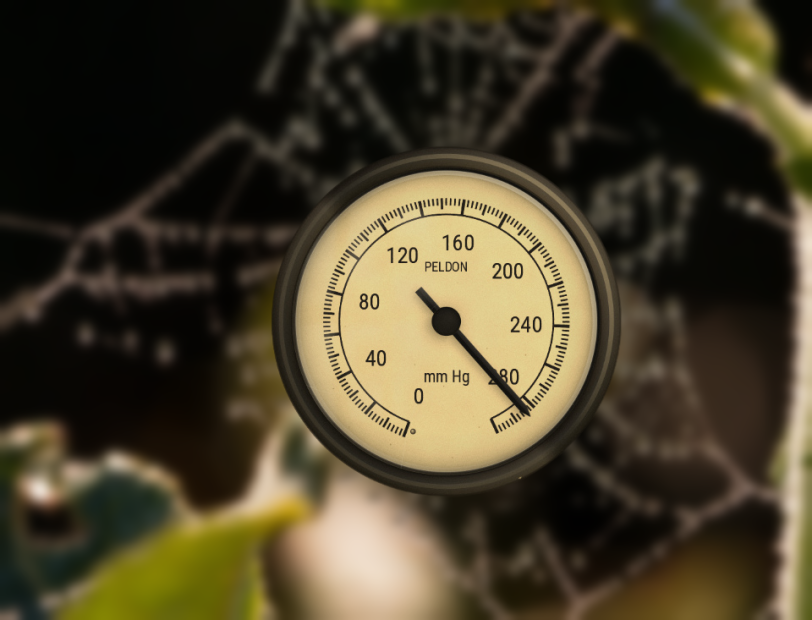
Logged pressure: 284 mmHg
